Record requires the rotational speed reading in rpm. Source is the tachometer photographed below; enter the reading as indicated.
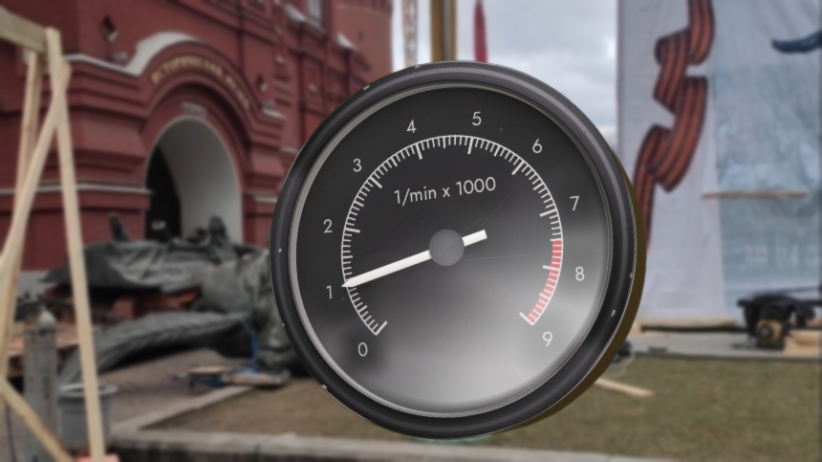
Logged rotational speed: 1000 rpm
